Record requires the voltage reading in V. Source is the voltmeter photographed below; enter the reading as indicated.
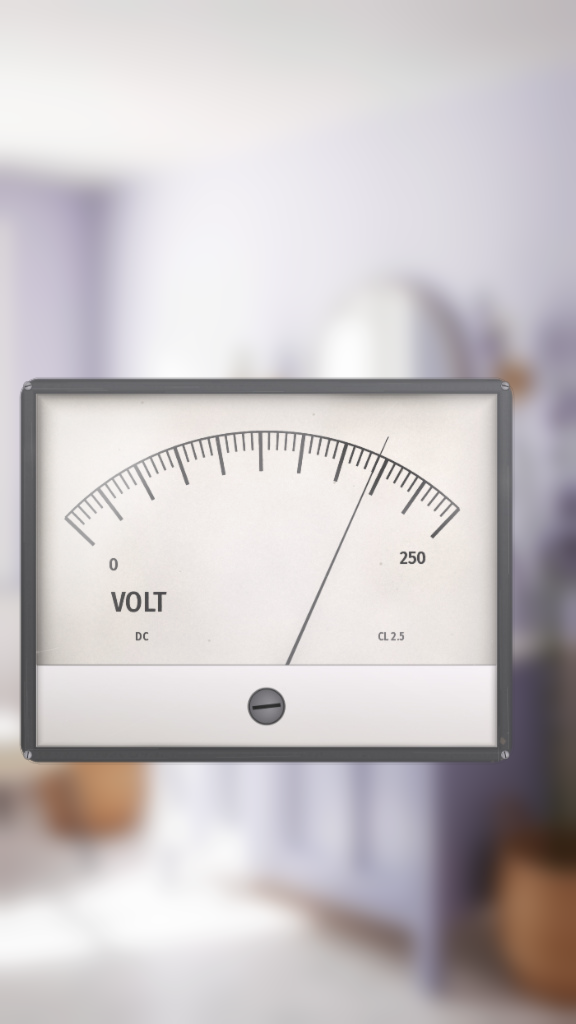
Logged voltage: 195 V
